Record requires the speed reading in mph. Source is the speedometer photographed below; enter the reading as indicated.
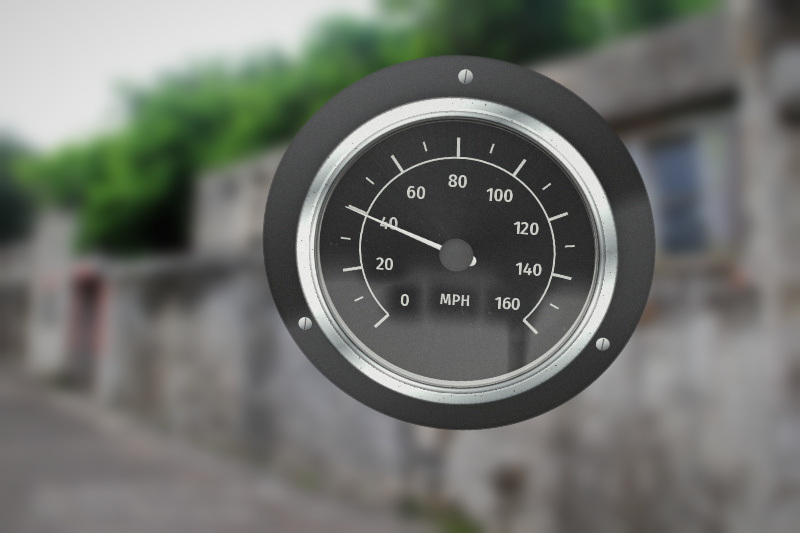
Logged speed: 40 mph
